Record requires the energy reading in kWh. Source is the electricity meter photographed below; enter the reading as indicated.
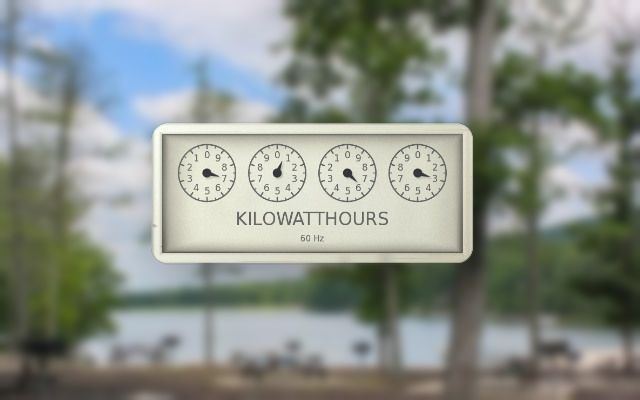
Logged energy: 7063 kWh
